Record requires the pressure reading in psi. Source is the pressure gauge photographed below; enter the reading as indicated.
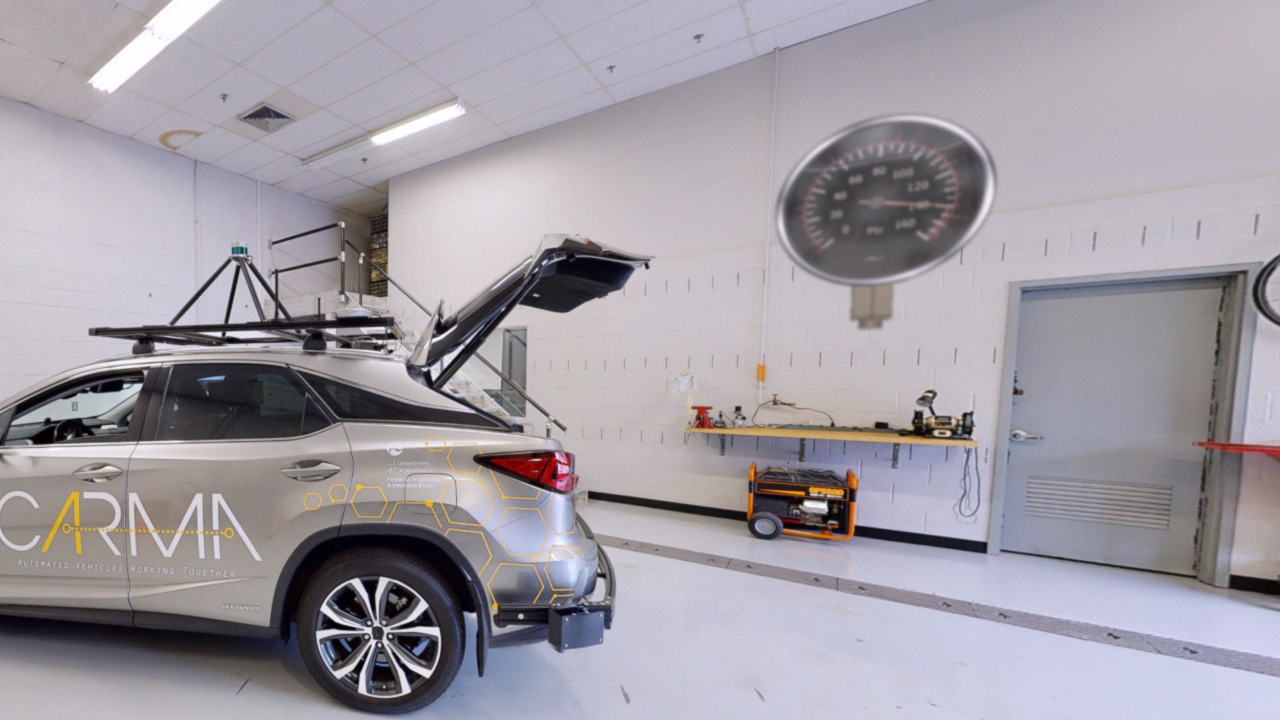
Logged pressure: 140 psi
